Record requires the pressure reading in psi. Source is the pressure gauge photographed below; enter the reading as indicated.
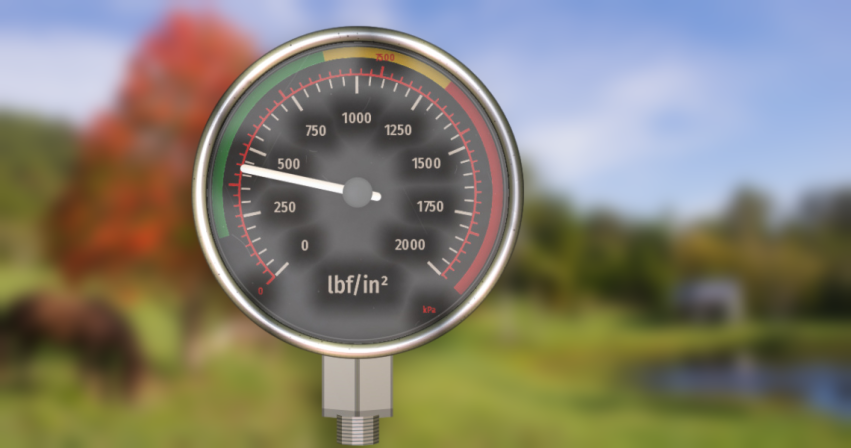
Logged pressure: 425 psi
